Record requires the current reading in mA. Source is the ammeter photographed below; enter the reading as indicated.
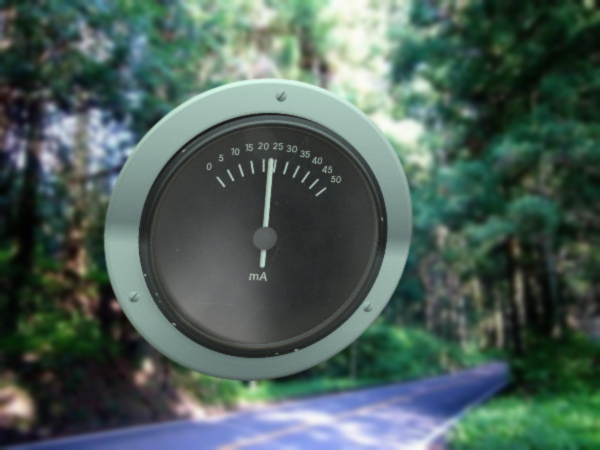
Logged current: 22.5 mA
